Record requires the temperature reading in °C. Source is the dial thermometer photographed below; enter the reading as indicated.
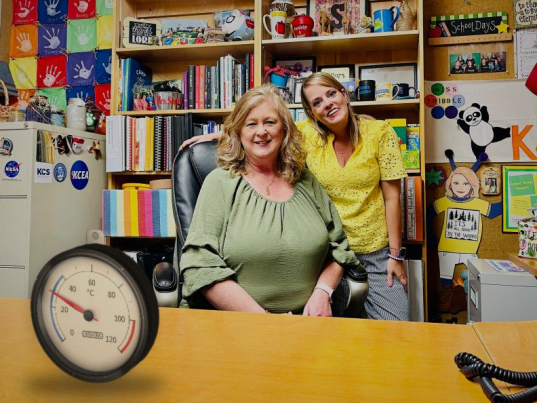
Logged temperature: 30 °C
